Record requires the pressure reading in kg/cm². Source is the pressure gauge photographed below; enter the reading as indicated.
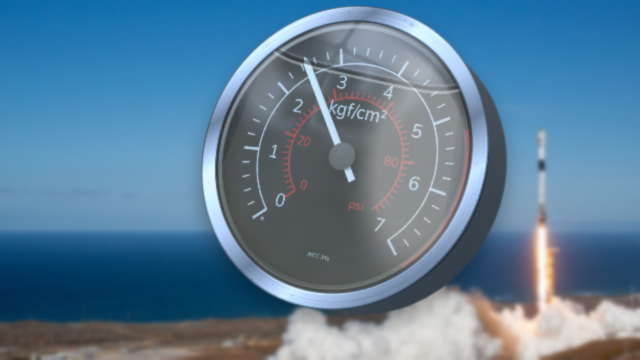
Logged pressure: 2.5 kg/cm²
